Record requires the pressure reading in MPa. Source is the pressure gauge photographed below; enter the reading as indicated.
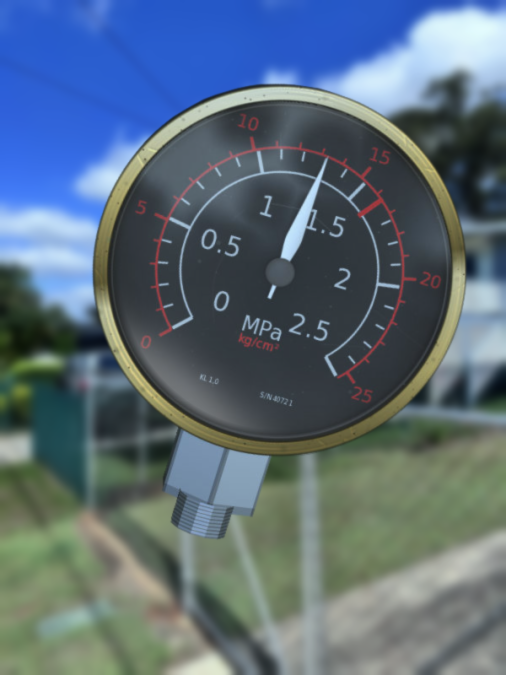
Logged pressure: 1.3 MPa
